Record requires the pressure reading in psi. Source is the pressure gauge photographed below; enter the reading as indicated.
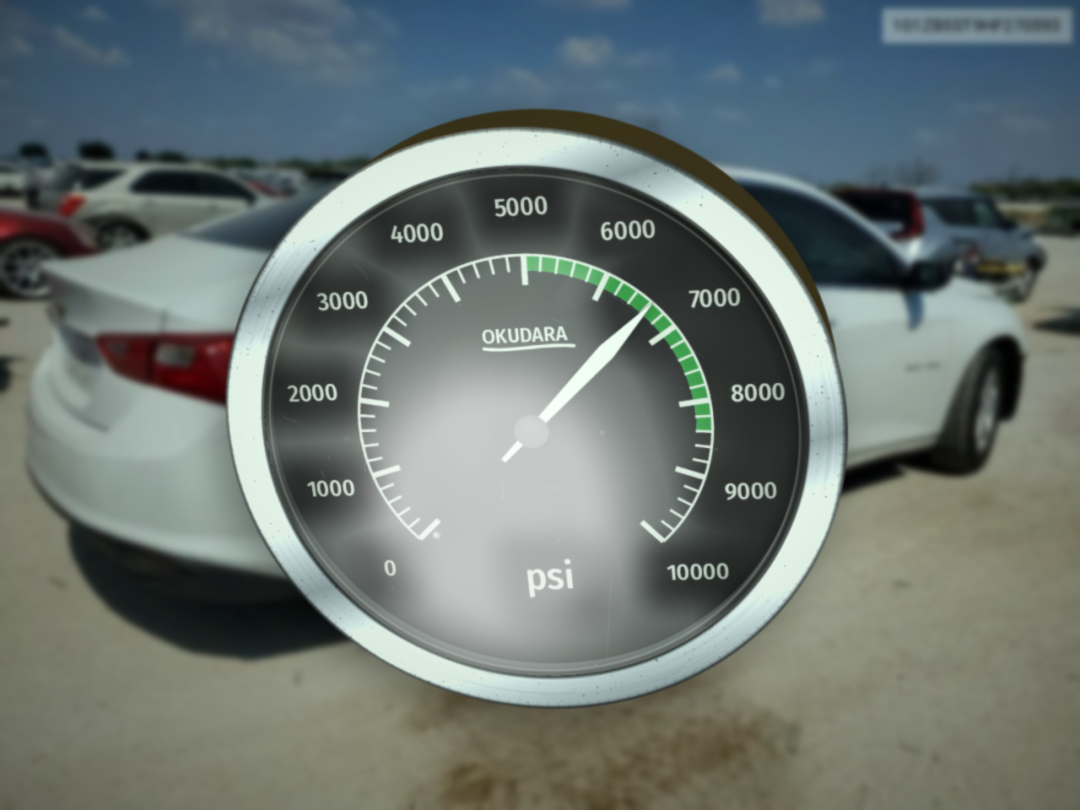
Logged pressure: 6600 psi
